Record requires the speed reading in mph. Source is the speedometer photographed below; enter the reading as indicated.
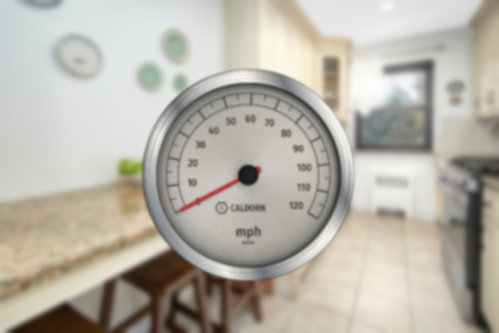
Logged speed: 0 mph
